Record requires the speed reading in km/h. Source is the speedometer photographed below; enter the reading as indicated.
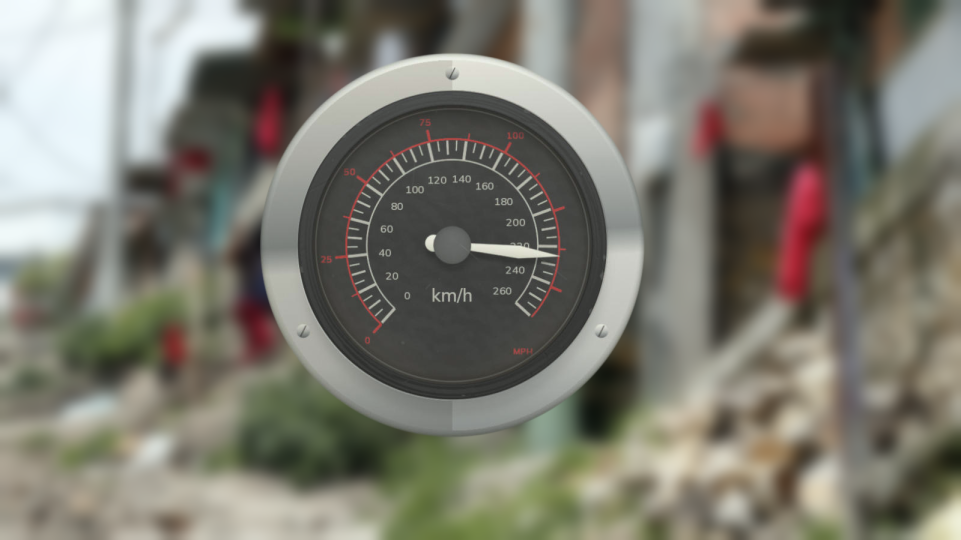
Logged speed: 225 km/h
